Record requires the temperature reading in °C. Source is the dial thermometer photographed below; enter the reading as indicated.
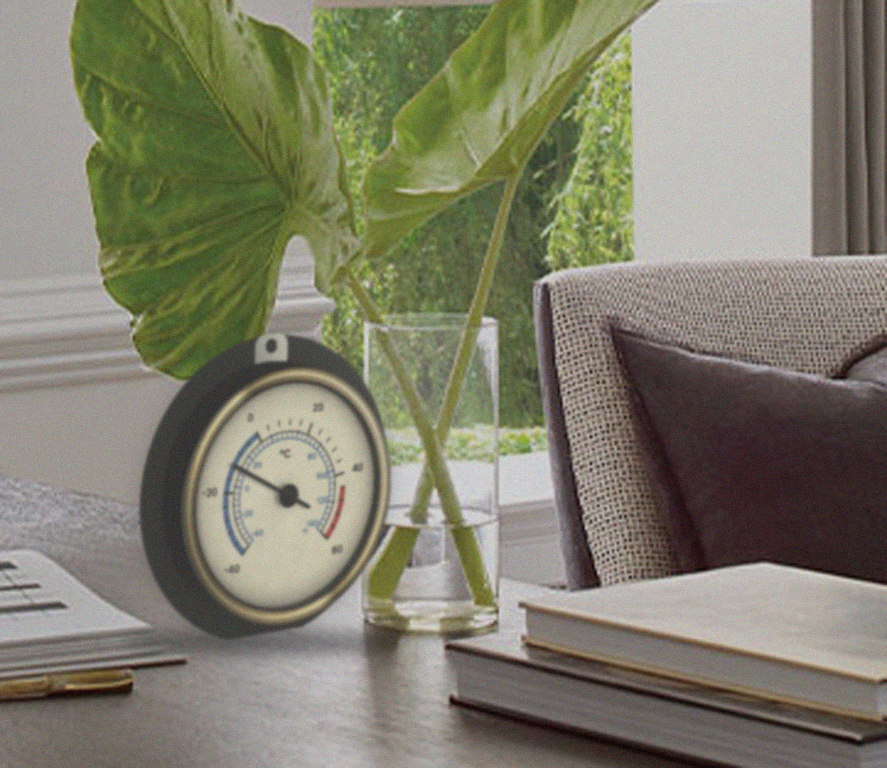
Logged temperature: -12 °C
